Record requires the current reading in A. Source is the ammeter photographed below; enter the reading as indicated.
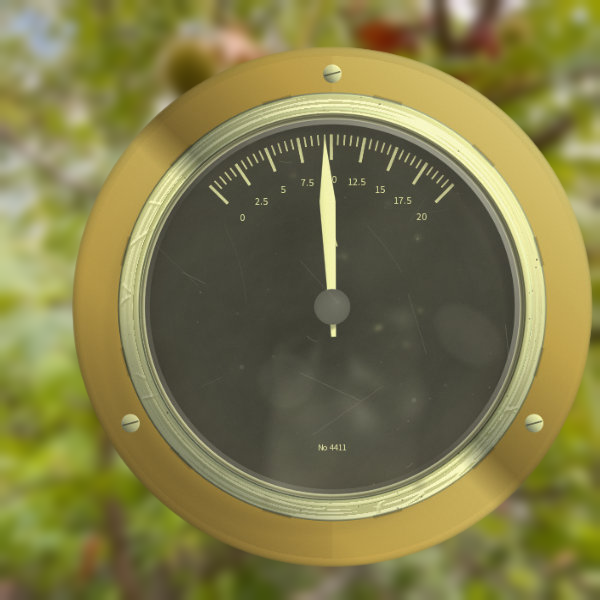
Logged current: 9.5 A
